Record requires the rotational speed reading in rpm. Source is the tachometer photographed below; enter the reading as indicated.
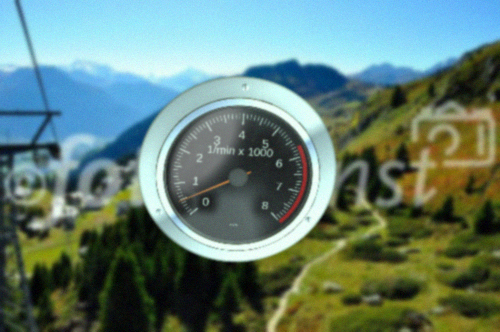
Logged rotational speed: 500 rpm
